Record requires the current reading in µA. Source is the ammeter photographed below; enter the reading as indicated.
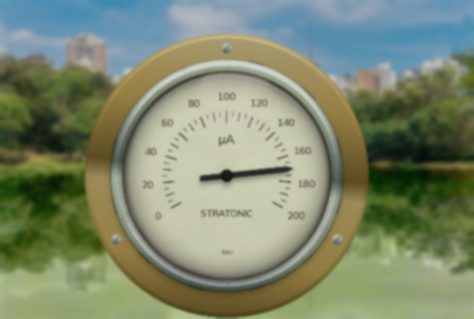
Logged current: 170 µA
